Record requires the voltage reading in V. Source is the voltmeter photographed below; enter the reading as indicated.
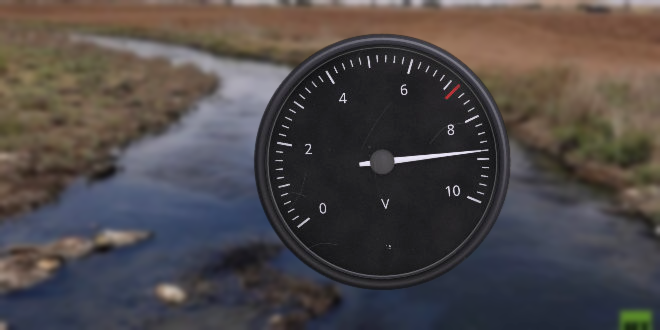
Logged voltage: 8.8 V
